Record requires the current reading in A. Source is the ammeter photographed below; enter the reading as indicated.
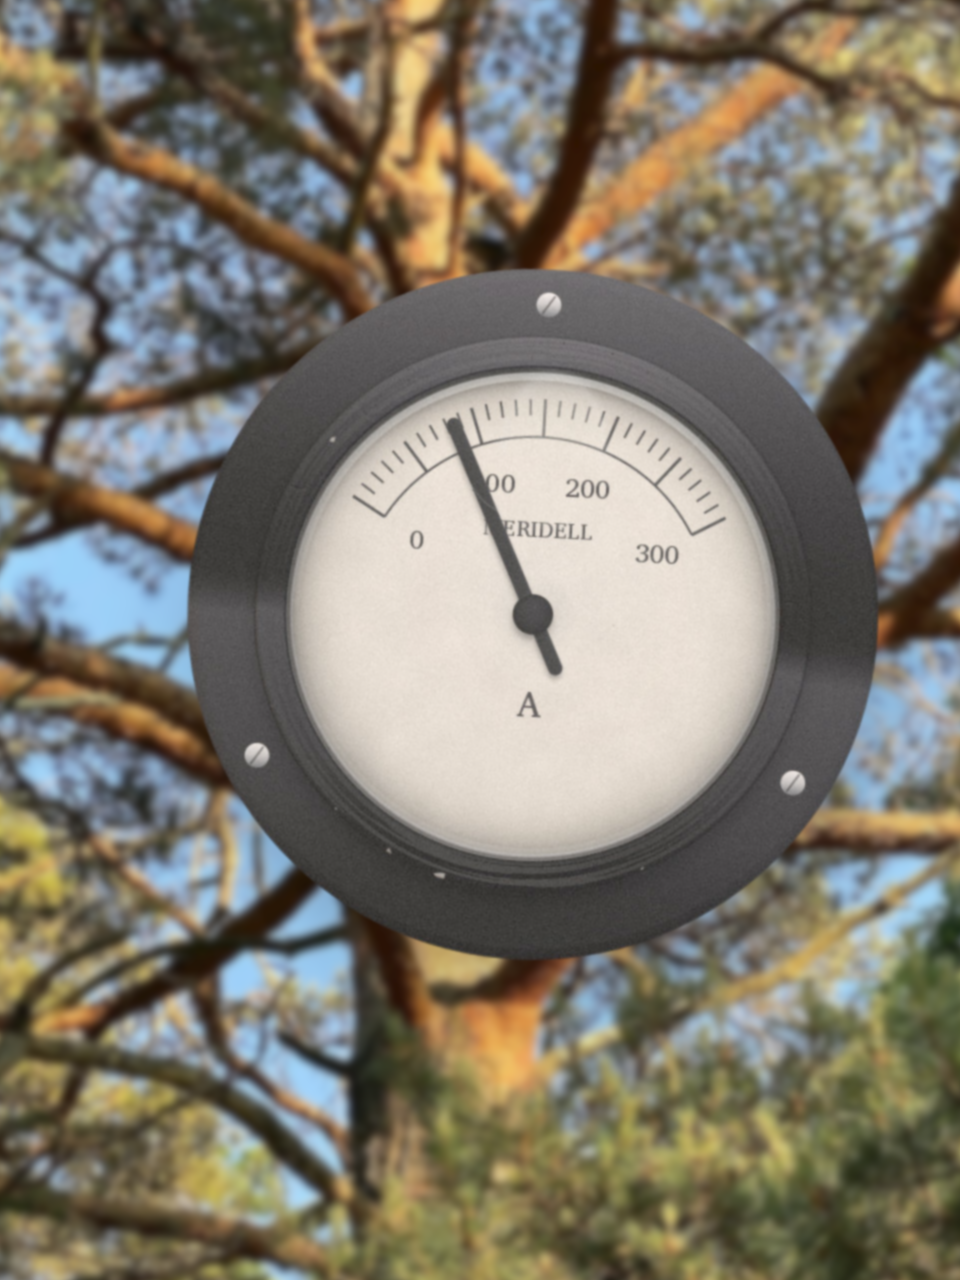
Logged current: 85 A
